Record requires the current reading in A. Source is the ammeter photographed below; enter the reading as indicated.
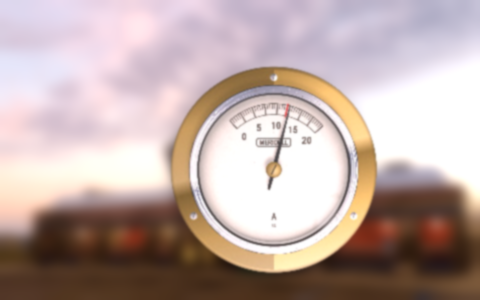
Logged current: 12.5 A
